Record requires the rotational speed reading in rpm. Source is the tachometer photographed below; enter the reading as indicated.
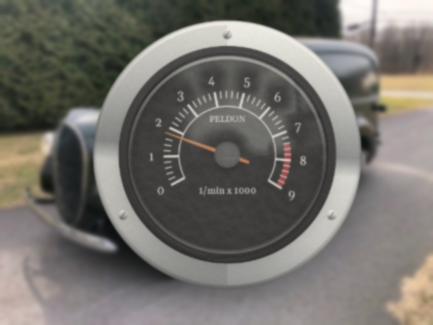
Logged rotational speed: 1800 rpm
